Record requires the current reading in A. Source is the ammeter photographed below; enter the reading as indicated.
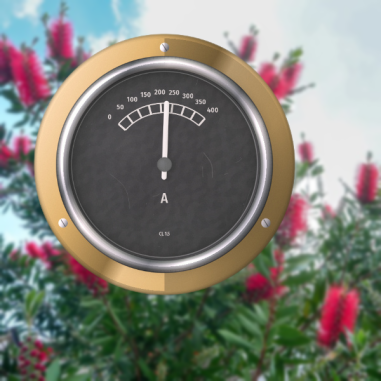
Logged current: 225 A
